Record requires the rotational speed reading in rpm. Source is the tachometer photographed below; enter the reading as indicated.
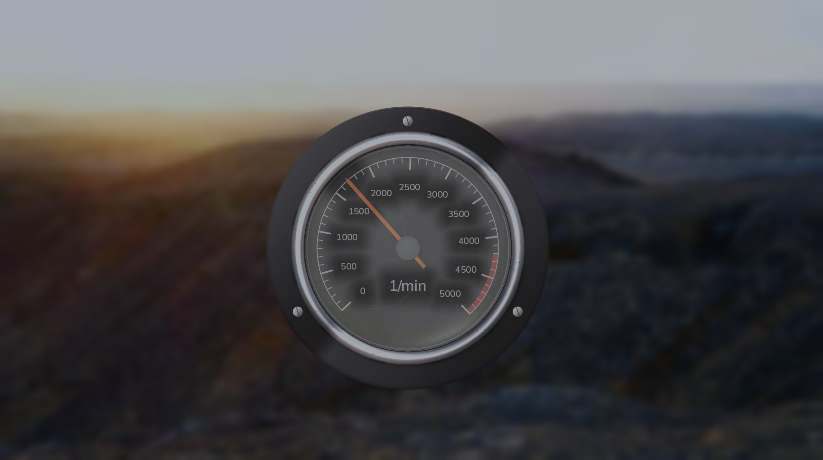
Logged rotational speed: 1700 rpm
